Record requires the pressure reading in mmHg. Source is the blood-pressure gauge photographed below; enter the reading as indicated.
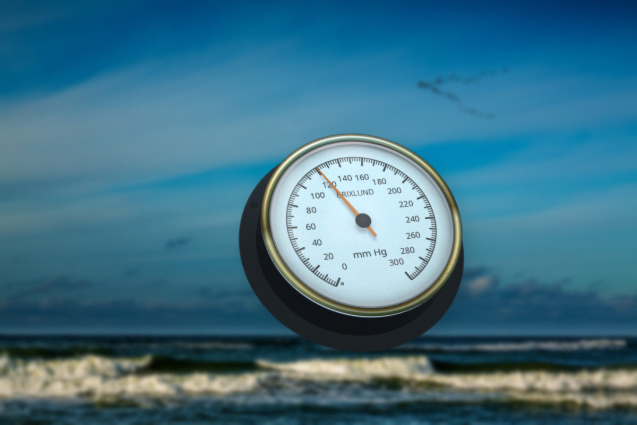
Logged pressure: 120 mmHg
